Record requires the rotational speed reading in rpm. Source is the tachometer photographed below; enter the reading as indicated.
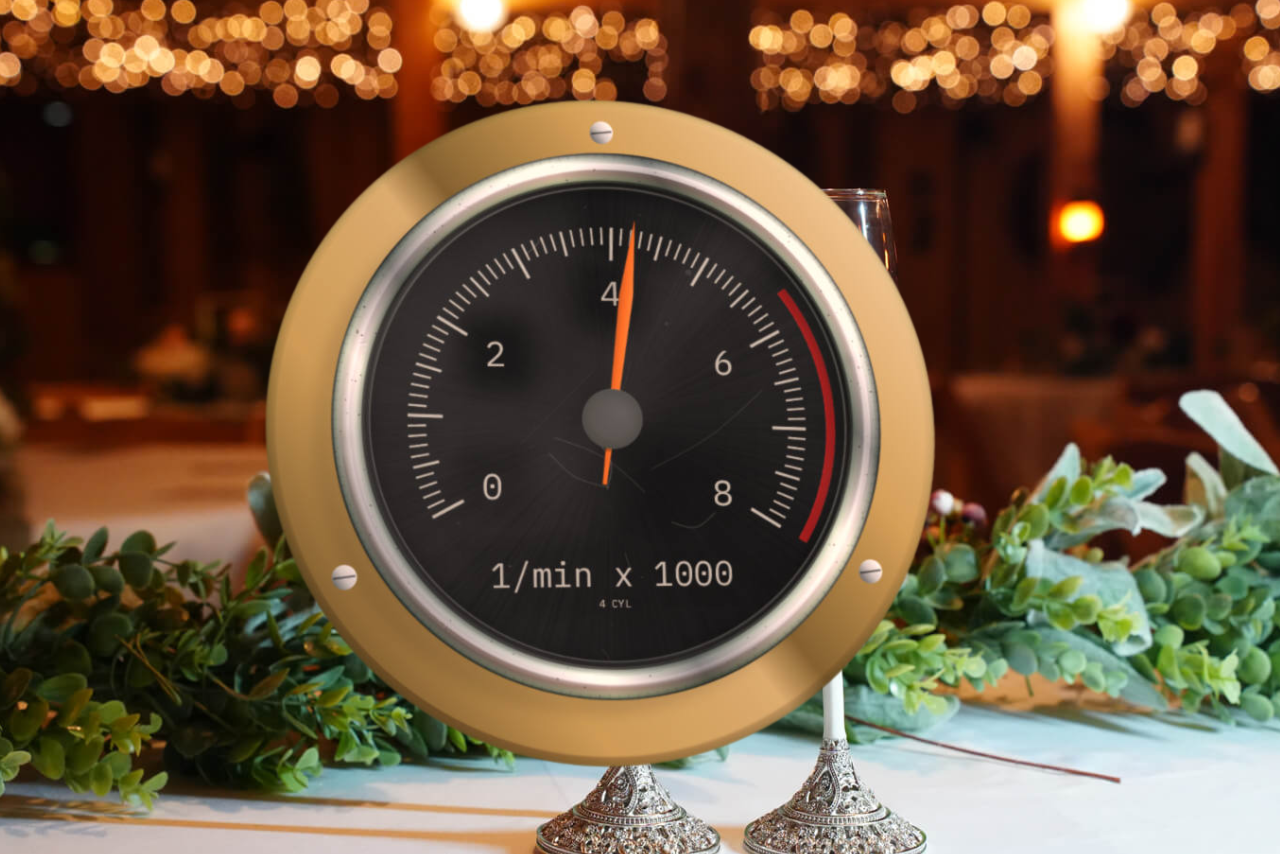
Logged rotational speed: 4200 rpm
